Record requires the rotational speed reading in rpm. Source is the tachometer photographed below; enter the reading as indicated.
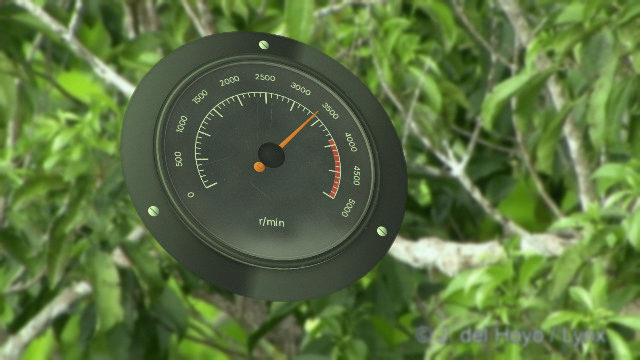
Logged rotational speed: 3400 rpm
